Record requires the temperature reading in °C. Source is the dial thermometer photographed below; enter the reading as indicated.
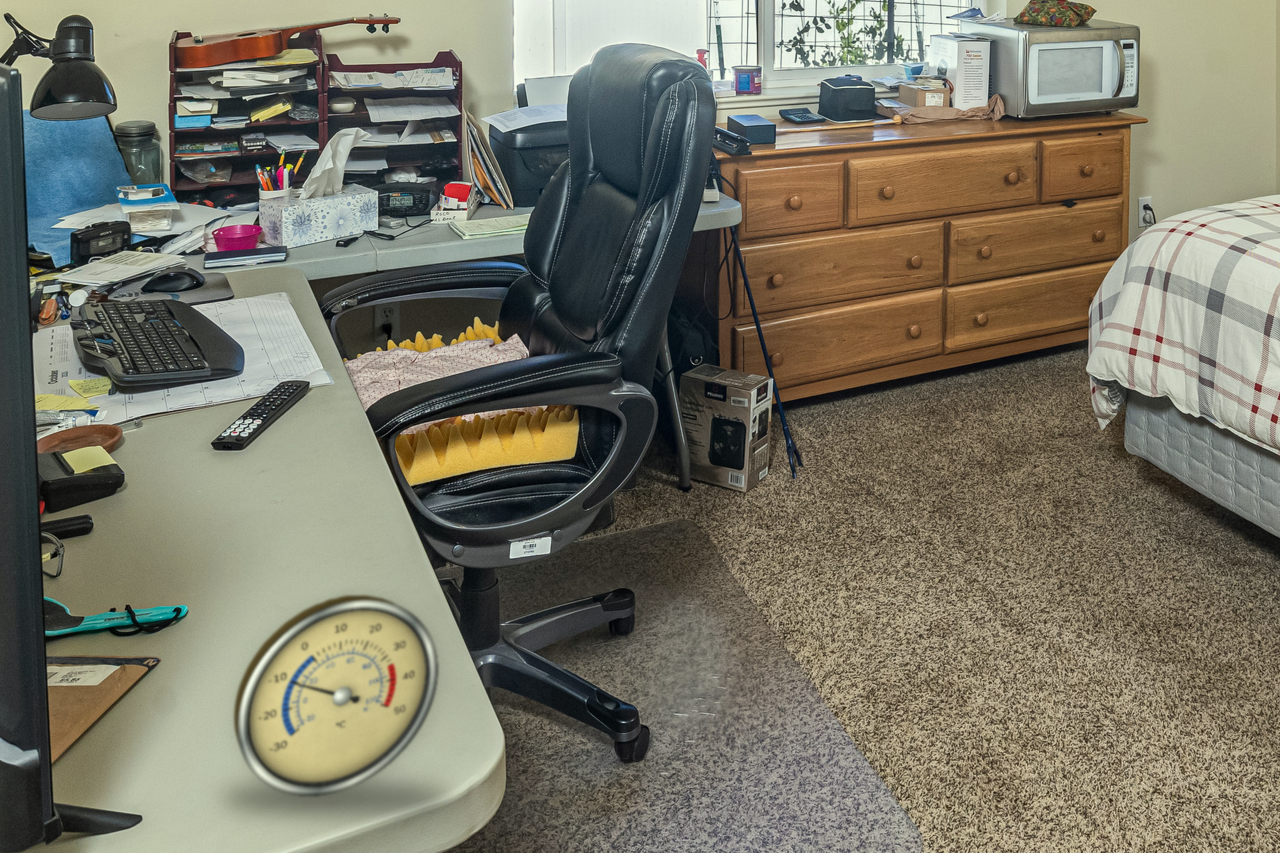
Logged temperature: -10 °C
